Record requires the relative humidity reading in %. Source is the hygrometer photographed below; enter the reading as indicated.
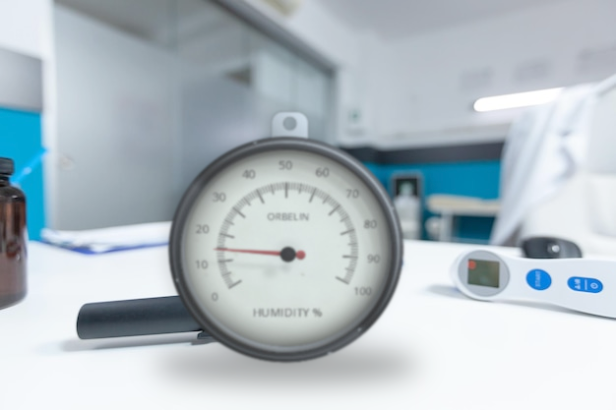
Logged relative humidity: 15 %
